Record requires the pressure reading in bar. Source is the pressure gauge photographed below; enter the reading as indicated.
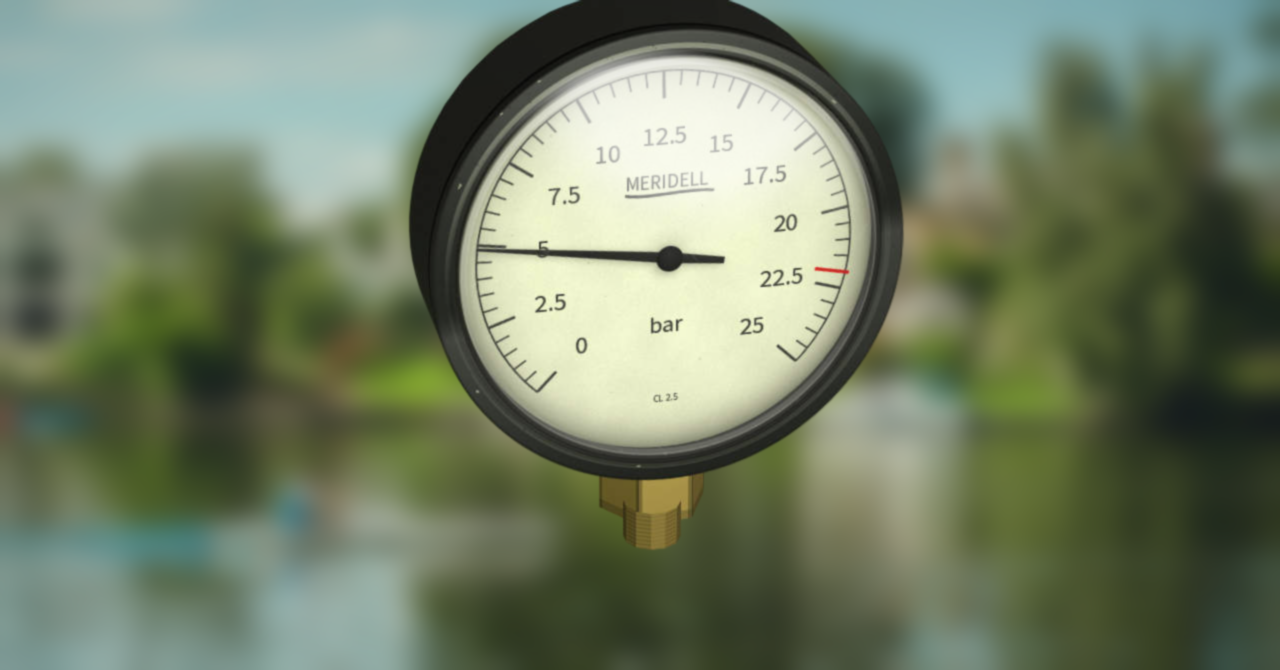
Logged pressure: 5 bar
